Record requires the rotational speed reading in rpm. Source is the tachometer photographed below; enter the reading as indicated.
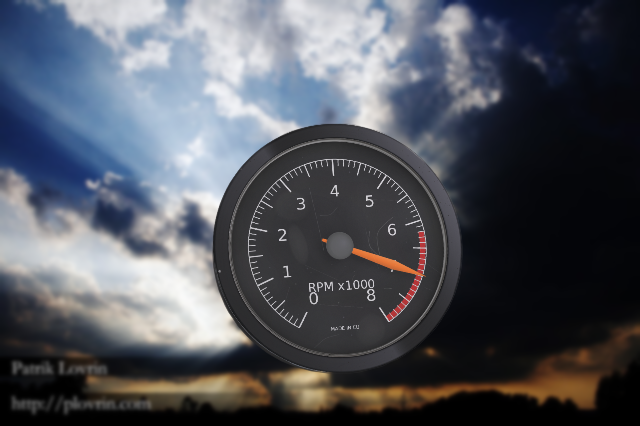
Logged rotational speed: 7000 rpm
